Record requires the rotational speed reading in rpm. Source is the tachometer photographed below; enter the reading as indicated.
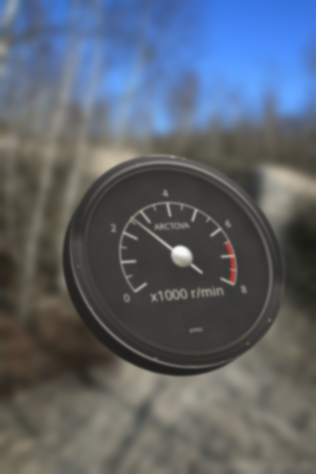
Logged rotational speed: 2500 rpm
